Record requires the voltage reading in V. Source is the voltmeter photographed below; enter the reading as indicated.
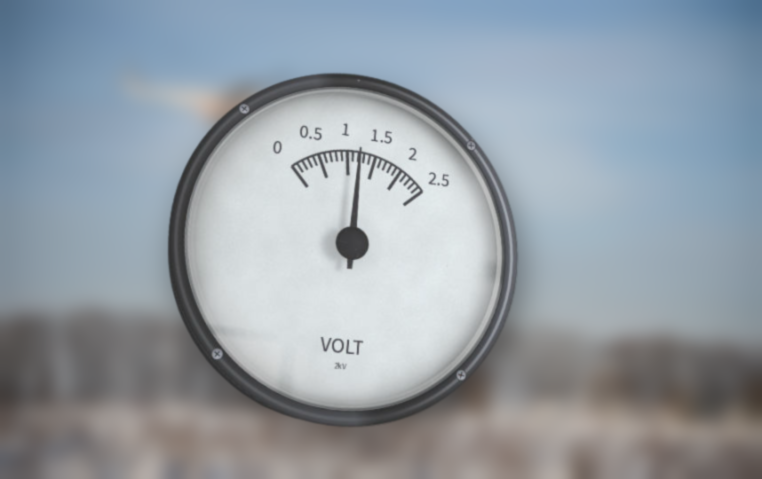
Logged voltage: 1.2 V
